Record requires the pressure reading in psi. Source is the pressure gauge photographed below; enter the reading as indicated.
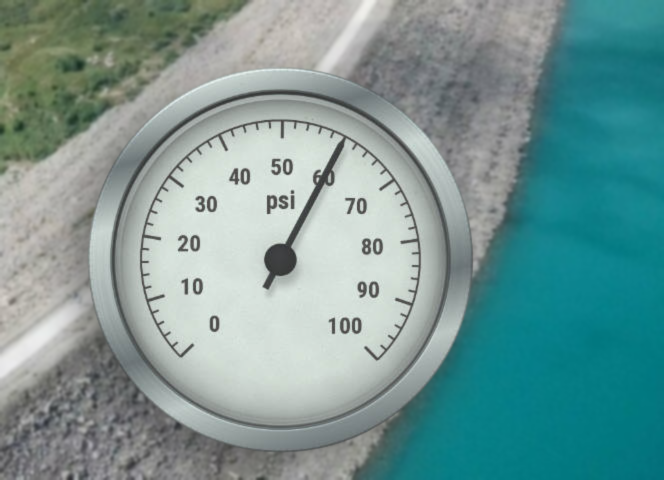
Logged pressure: 60 psi
